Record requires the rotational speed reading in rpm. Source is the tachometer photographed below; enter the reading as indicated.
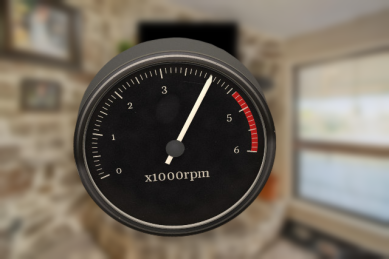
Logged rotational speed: 4000 rpm
